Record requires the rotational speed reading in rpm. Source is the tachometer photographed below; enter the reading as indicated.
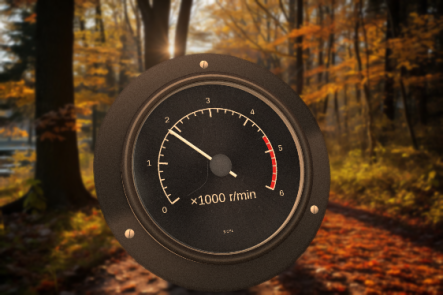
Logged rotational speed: 1800 rpm
